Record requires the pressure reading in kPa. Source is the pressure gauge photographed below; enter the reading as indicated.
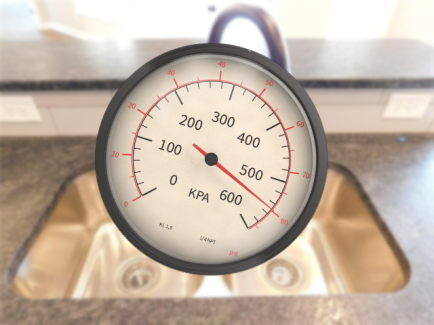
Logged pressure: 550 kPa
